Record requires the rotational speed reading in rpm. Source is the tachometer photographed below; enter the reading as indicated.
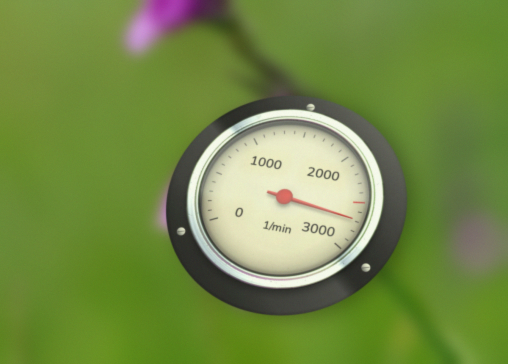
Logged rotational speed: 2700 rpm
